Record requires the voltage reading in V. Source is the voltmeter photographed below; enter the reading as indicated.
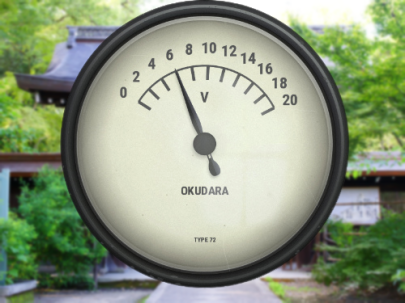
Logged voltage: 6 V
